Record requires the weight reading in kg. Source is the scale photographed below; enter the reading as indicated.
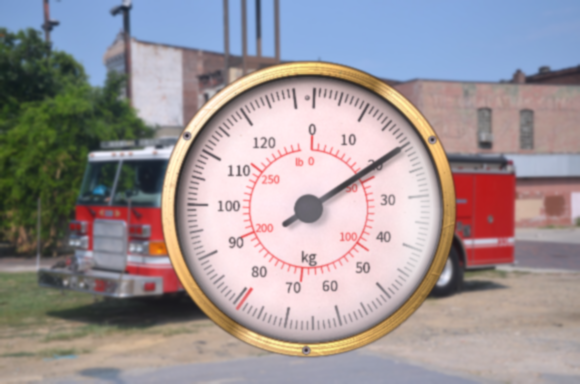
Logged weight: 20 kg
